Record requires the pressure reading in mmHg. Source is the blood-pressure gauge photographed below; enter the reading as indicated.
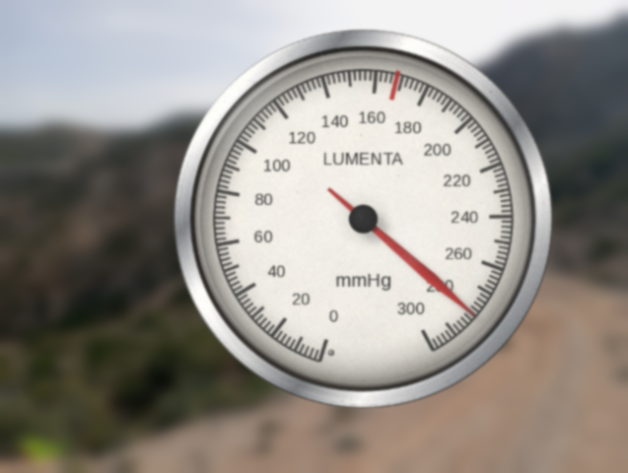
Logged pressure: 280 mmHg
